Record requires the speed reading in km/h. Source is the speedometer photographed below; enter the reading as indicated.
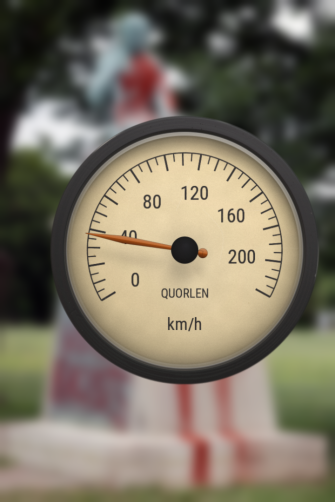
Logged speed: 37.5 km/h
